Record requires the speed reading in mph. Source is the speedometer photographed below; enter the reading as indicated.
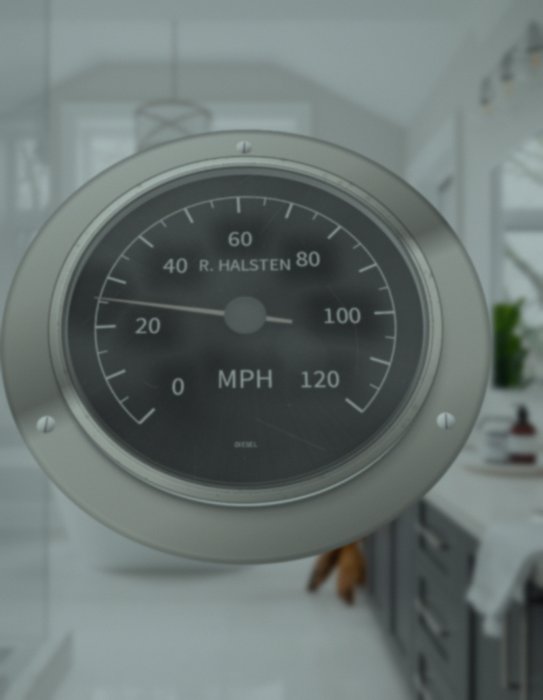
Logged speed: 25 mph
